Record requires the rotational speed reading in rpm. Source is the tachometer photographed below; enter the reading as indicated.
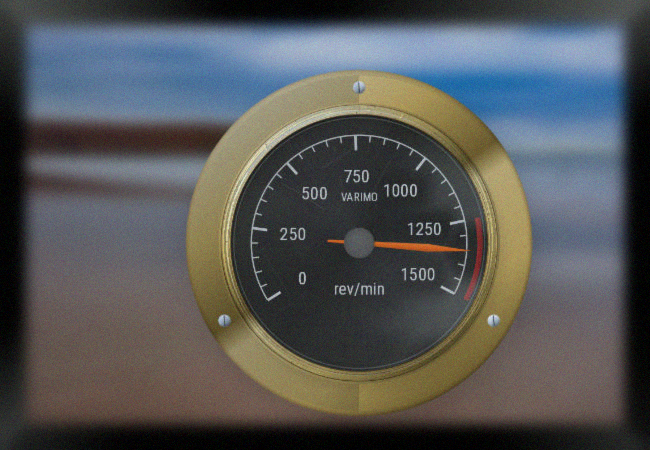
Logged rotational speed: 1350 rpm
